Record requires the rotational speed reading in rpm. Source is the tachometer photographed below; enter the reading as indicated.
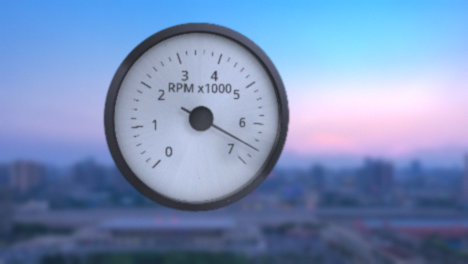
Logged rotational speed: 6600 rpm
